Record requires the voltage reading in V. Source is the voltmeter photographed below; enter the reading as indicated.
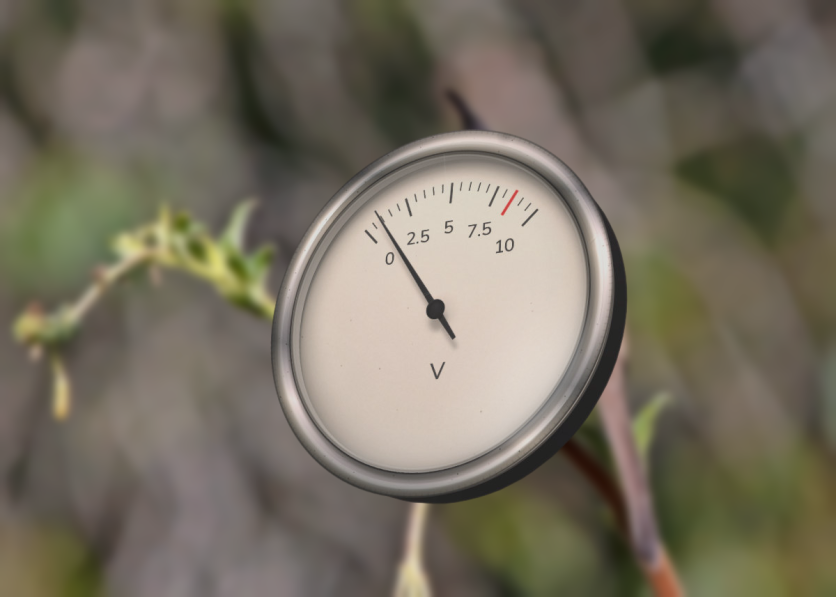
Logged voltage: 1 V
